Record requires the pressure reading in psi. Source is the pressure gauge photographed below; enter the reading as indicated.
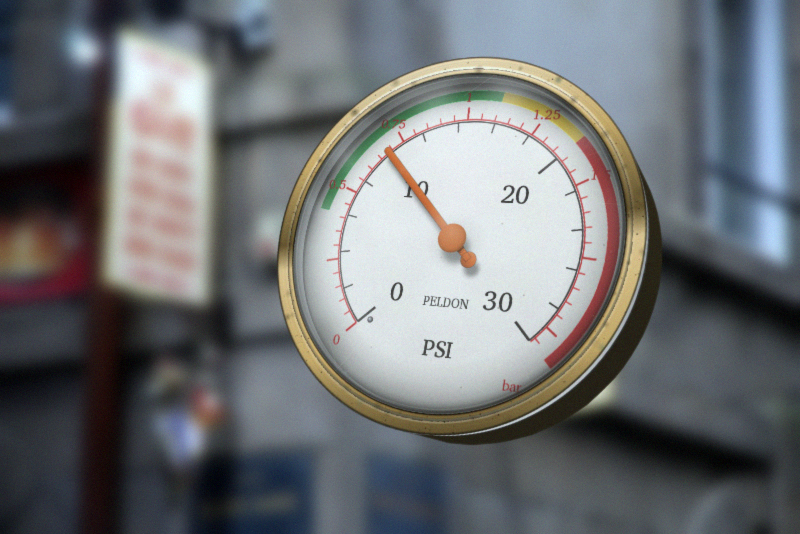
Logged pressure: 10 psi
